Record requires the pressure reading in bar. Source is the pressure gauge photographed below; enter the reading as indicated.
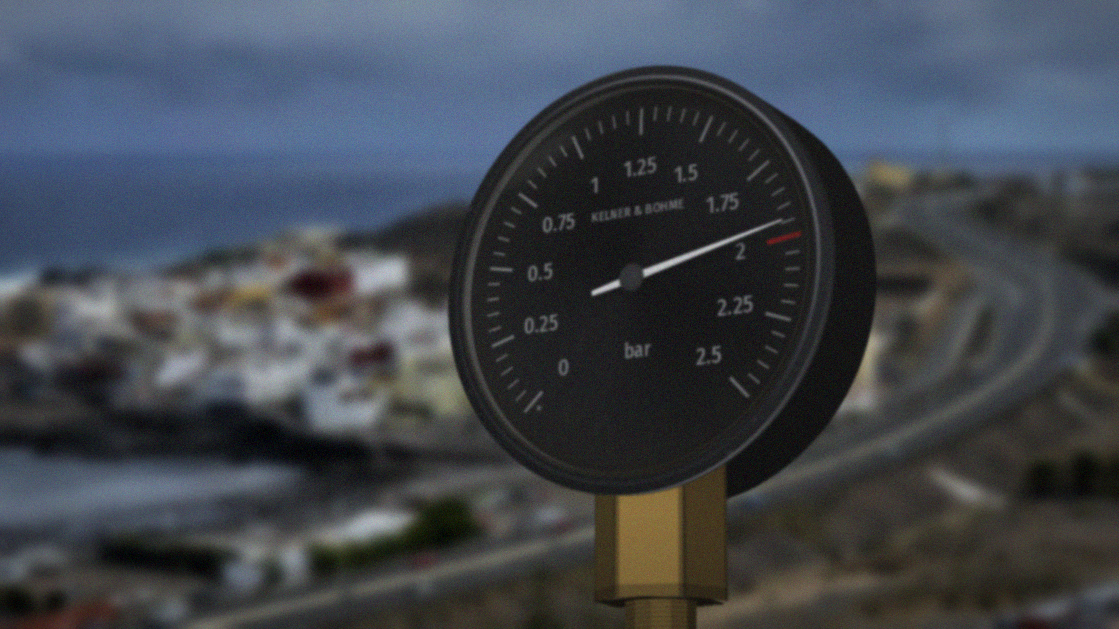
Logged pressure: 1.95 bar
